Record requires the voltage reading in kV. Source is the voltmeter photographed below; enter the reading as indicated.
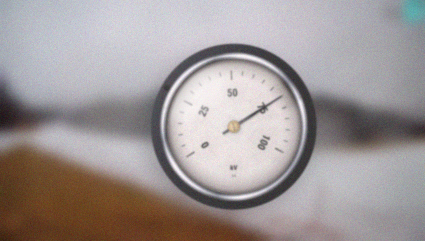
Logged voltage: 75 kV
